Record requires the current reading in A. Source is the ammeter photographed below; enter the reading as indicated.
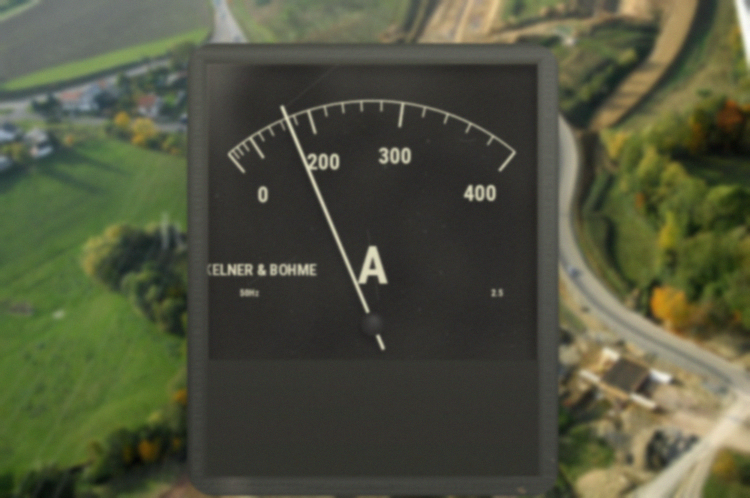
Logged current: 170 A
